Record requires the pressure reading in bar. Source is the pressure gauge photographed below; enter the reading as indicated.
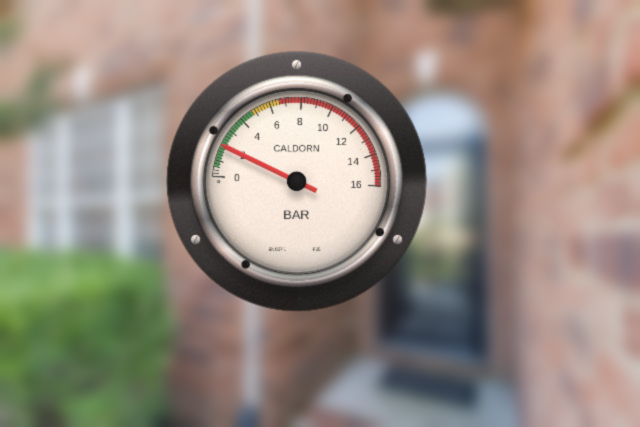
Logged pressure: 2 bar
